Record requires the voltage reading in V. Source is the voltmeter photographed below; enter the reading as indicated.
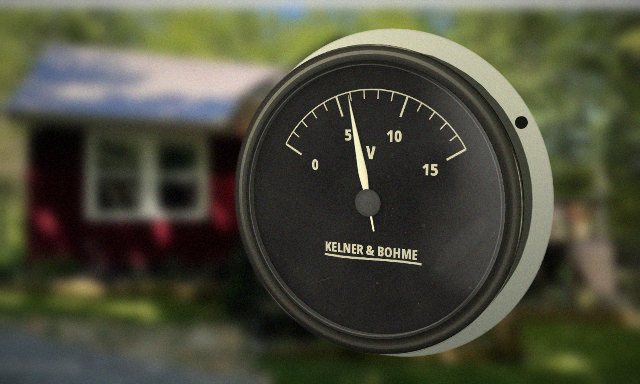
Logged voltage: 6 V
